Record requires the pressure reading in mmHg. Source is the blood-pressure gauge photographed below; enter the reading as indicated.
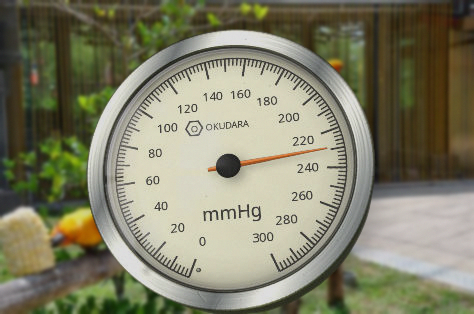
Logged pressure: 230 mmHg
